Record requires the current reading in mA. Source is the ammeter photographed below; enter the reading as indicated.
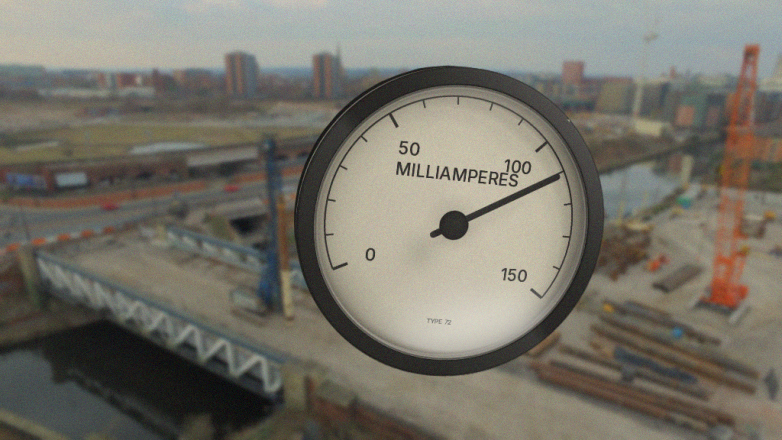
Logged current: 110 mA
